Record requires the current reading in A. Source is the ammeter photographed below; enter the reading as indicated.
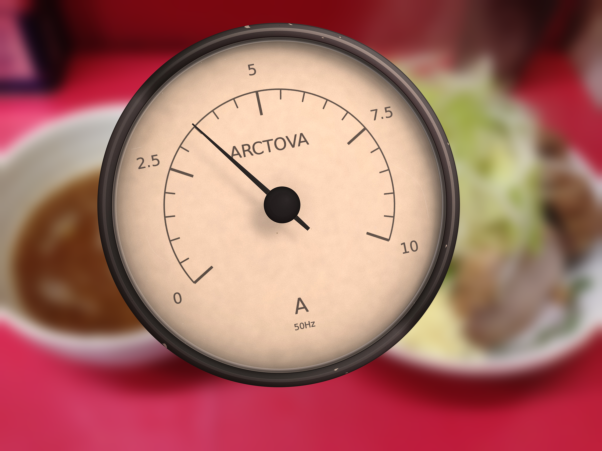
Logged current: 3.5 A
